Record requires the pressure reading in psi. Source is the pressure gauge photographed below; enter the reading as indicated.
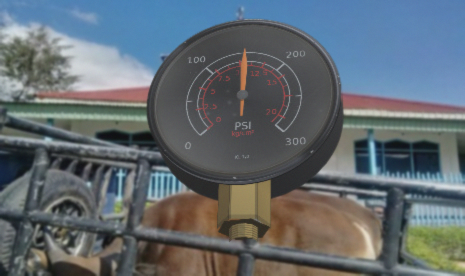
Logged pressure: 150 psi
